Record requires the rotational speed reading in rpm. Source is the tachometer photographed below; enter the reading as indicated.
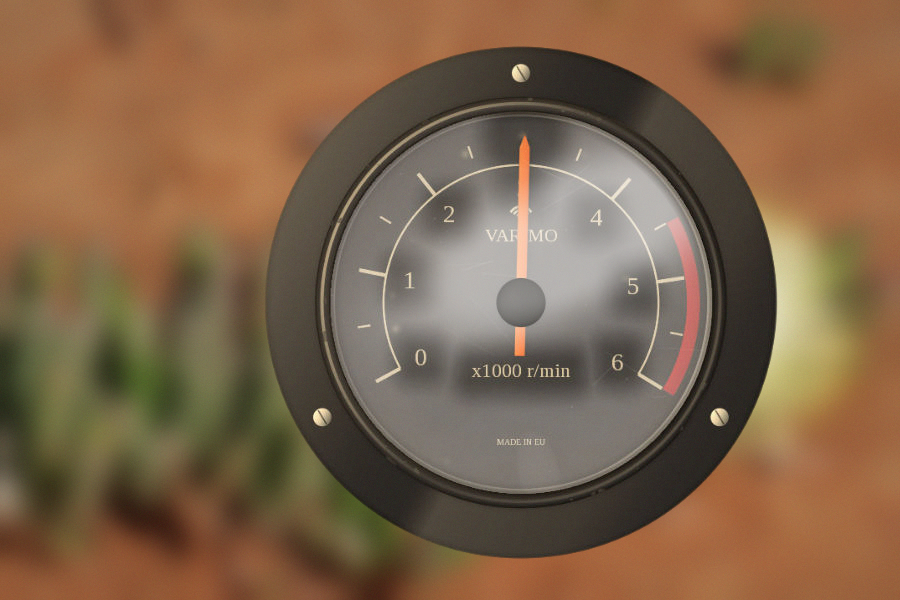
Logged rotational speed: 3000 rpm
